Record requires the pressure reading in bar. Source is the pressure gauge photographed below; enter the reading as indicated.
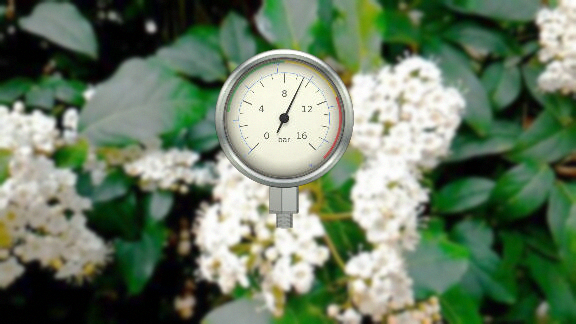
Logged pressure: 9.5 bar
